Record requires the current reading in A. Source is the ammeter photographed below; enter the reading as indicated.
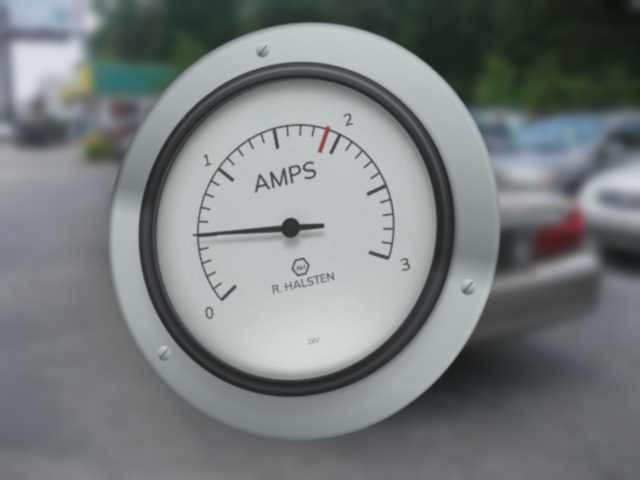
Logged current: 0.5 A
